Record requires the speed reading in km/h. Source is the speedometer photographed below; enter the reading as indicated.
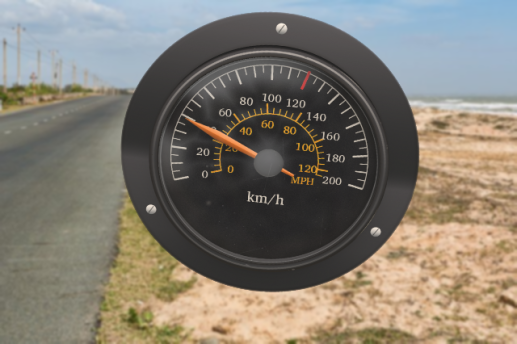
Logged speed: 40 km/h
